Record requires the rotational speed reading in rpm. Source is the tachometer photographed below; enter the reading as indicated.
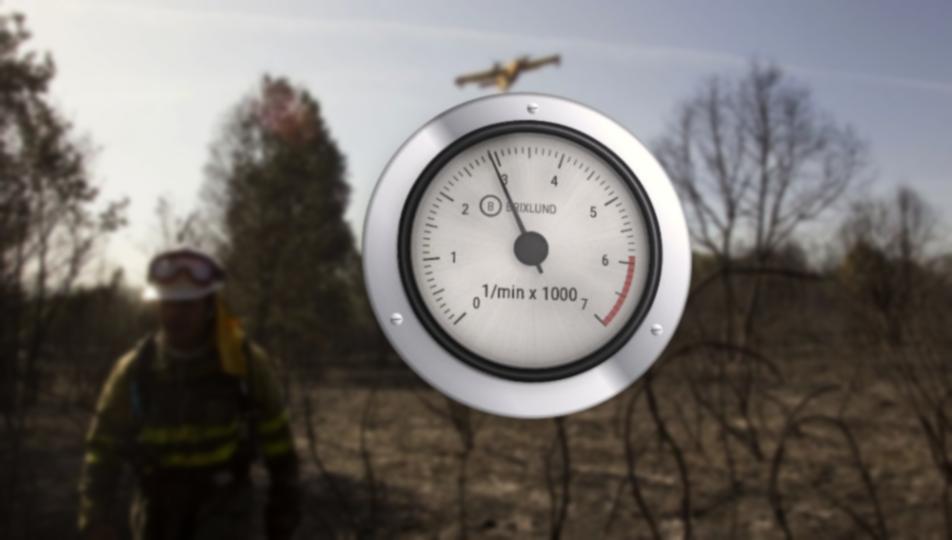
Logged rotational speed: 2900 rpm
